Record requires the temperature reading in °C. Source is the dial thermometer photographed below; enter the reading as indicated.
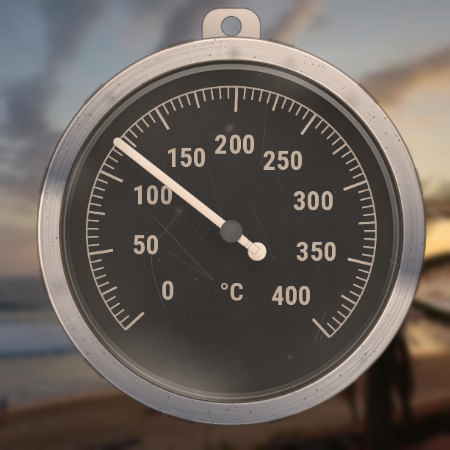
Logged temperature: 120 °C
